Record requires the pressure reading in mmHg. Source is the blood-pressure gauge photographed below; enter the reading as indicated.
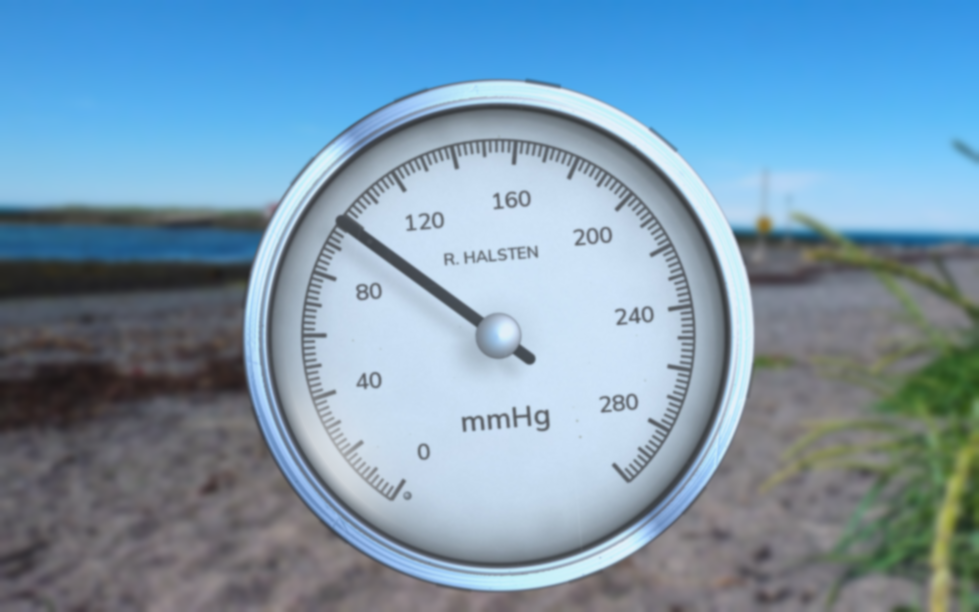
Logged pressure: 98 mmHg
